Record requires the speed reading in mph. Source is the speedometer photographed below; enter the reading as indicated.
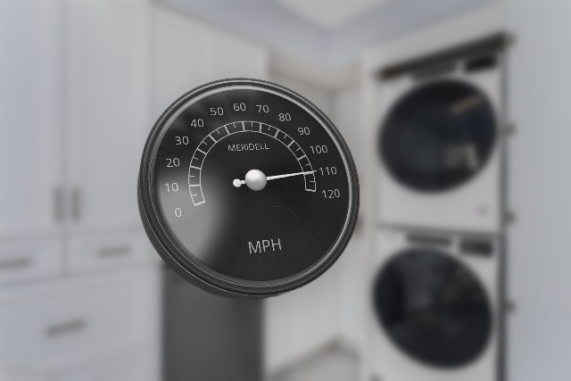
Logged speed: 110 mph
